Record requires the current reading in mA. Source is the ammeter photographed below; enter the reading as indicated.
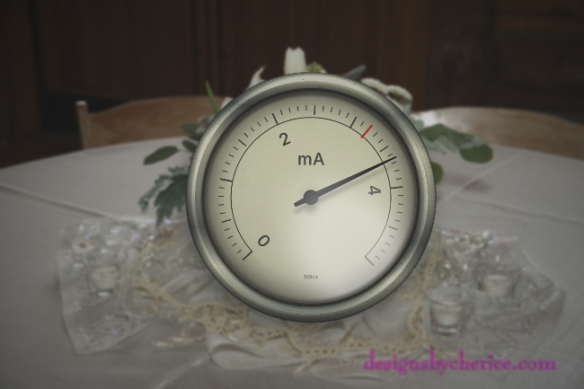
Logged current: 3.65 mA
